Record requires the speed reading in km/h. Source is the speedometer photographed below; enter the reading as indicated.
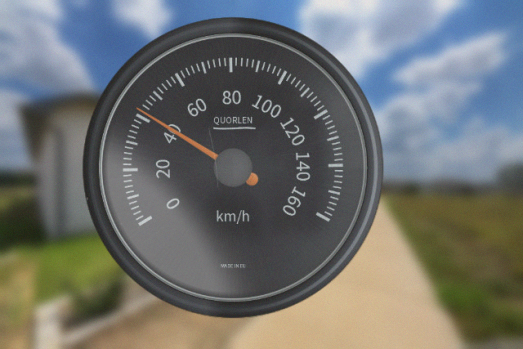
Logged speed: 42 km/h
